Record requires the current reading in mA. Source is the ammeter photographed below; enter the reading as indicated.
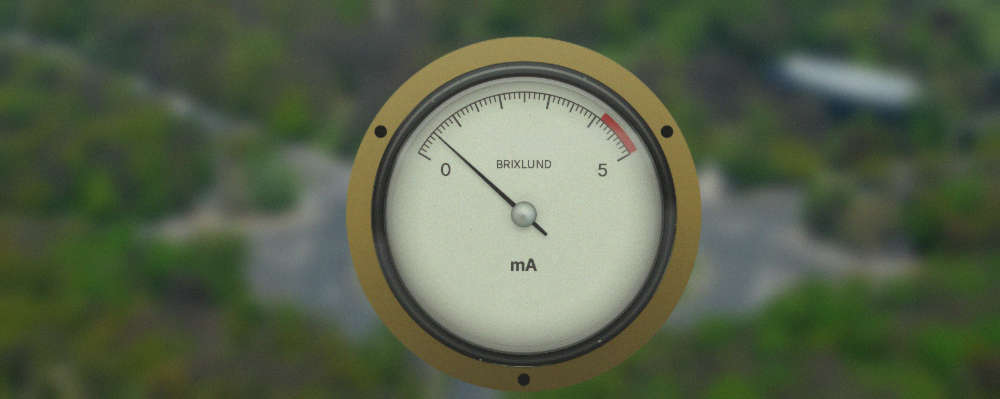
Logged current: 0.5 mA
